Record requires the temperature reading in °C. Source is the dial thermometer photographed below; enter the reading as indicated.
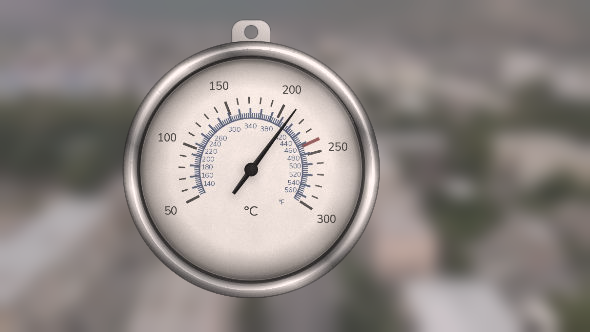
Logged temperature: 210 °C
